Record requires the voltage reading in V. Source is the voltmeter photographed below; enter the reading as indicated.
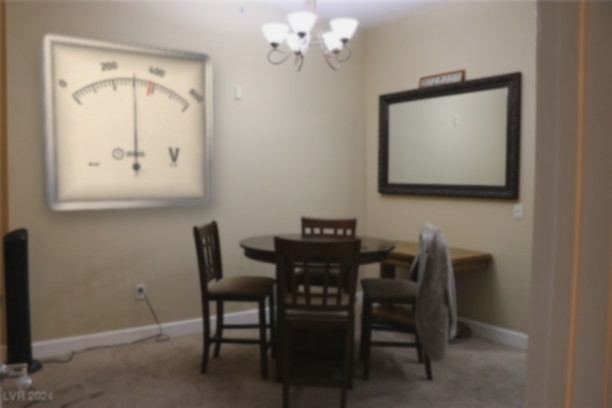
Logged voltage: 300 V
